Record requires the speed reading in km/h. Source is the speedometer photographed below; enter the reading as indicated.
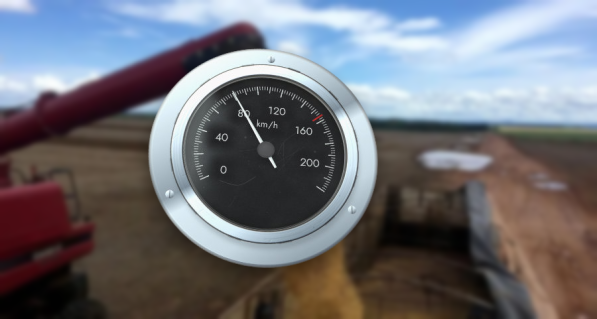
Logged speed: 80 km/h
